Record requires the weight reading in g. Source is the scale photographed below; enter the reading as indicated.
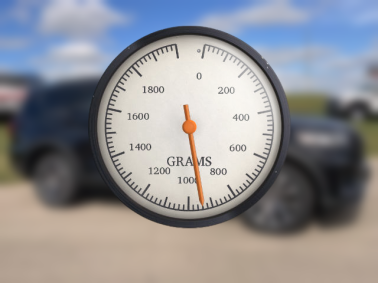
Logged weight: 940 g
